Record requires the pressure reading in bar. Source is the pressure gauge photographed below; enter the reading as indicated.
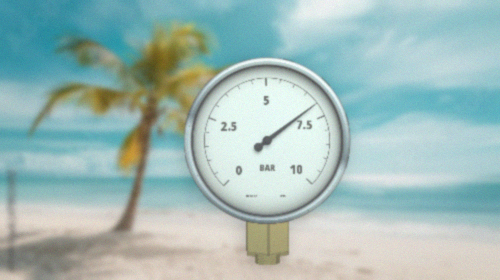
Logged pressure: 7 bar
